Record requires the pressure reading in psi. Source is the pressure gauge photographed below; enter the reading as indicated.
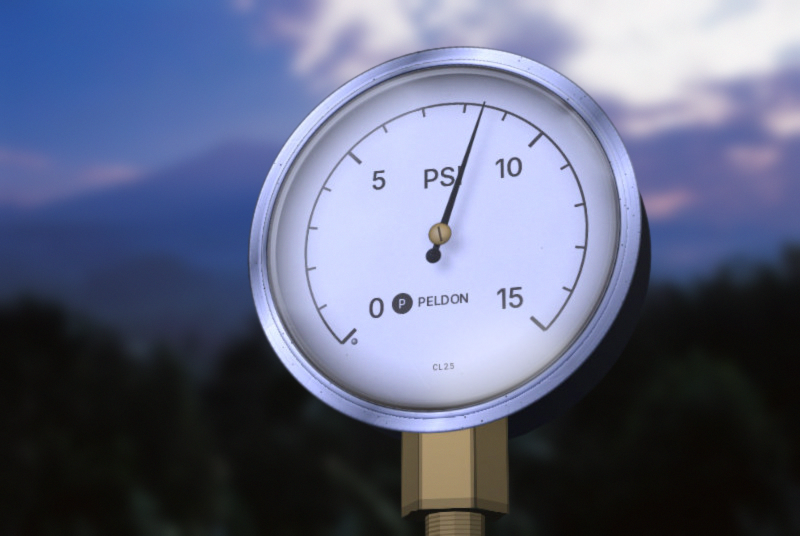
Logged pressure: 8.5 psi
